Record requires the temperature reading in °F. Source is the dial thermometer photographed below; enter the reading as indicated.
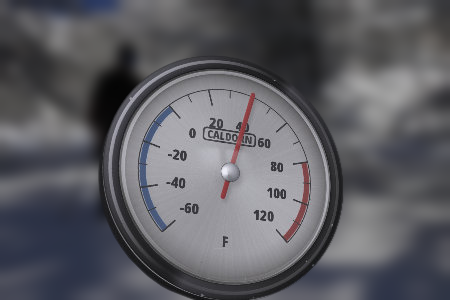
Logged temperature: 40 °F
